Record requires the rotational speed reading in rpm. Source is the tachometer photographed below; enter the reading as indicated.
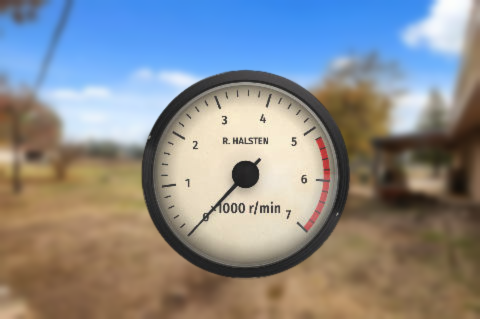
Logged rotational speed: 0 rpm
